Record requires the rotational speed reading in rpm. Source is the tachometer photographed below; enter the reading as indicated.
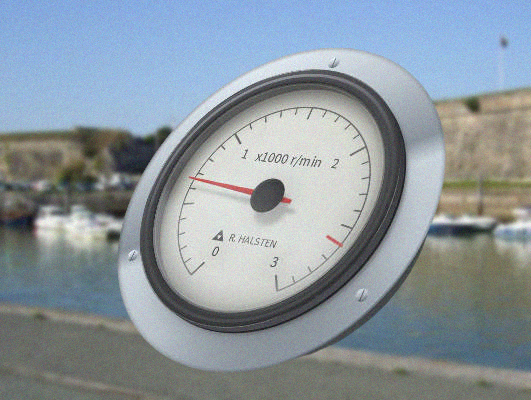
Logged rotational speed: 650 rpm
